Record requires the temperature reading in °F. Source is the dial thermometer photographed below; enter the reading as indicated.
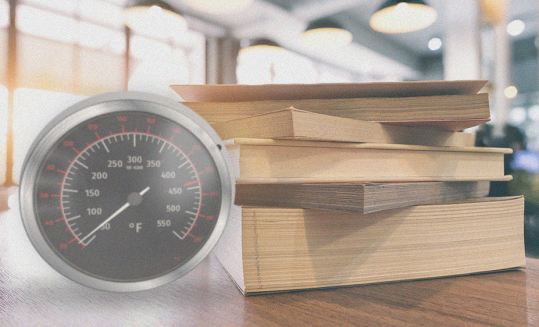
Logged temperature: 60 °F
